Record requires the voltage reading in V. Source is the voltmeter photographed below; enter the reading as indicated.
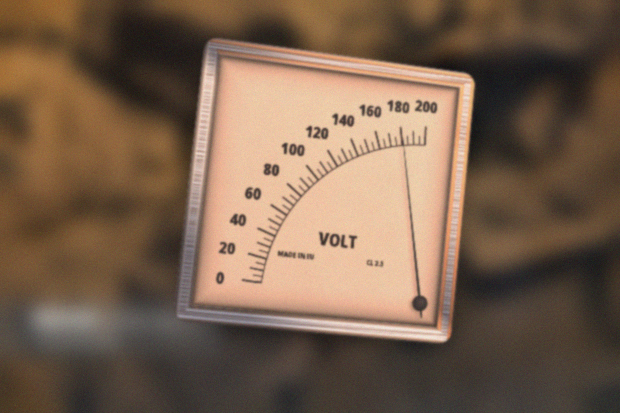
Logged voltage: 180 V
